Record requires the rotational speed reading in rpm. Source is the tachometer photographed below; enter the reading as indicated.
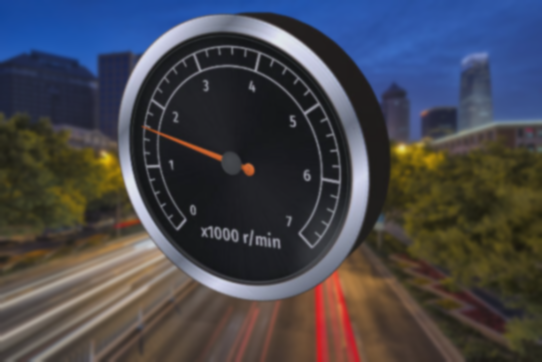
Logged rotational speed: 1600 rpm
